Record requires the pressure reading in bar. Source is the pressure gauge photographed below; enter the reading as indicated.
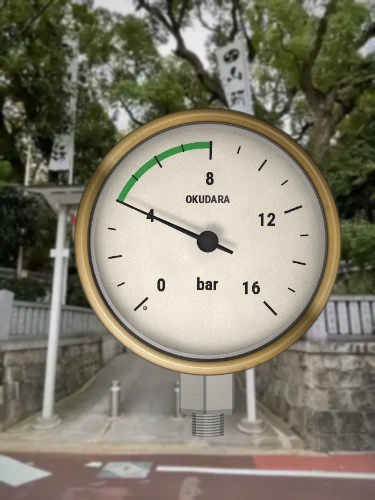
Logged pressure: 4 bar
